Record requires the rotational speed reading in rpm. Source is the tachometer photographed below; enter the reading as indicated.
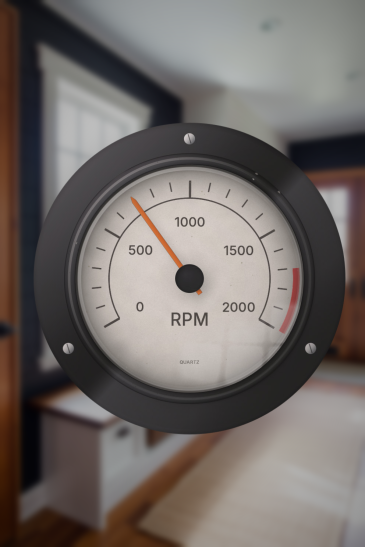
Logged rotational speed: 700 rpm
